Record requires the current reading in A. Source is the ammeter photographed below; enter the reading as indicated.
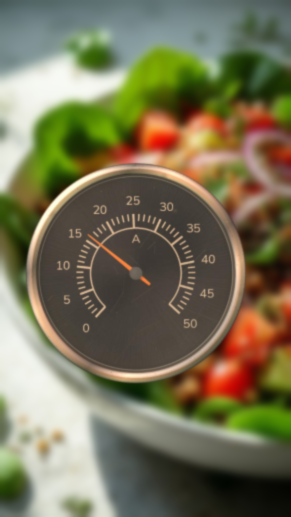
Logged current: 16 A
